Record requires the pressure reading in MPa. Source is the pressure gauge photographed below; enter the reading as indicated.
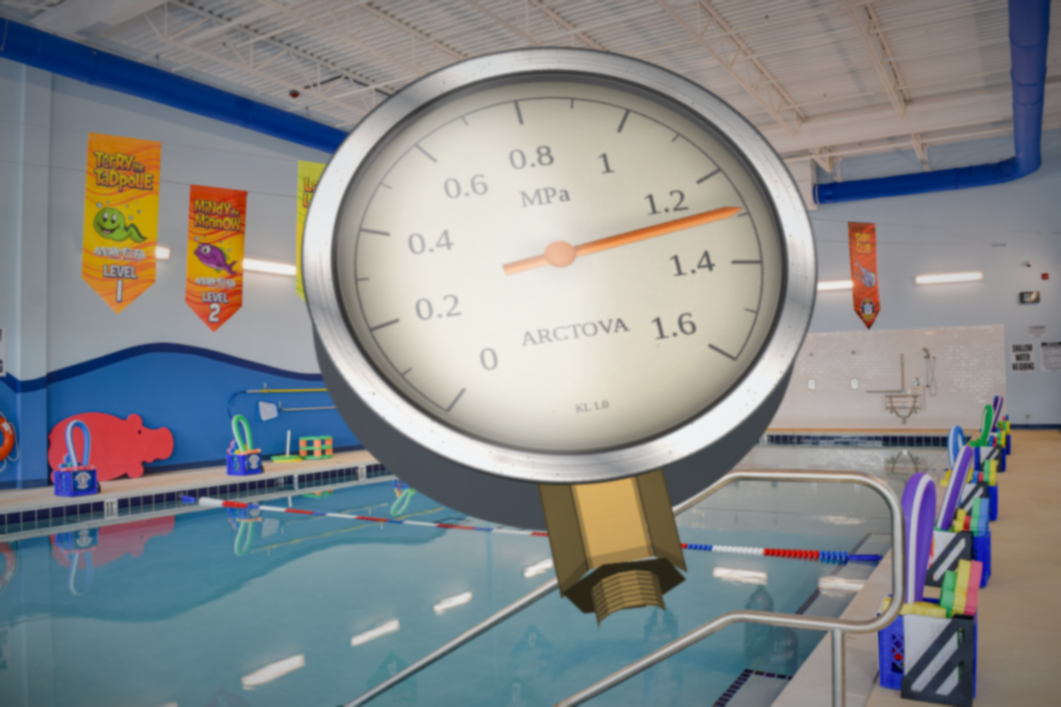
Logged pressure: 1.3 MPa
